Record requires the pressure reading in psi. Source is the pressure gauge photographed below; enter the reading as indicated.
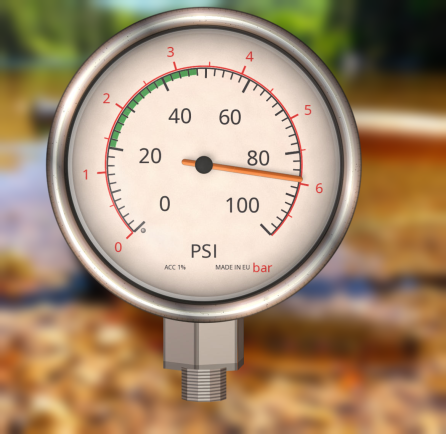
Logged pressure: 86 psi
